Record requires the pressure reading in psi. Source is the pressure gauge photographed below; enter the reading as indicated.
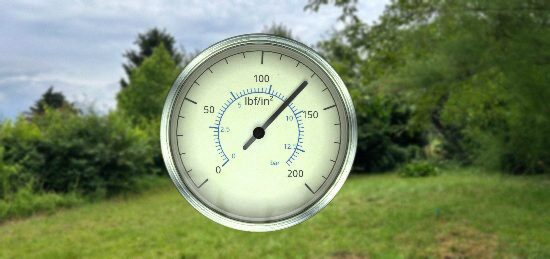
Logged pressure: 130 psi
